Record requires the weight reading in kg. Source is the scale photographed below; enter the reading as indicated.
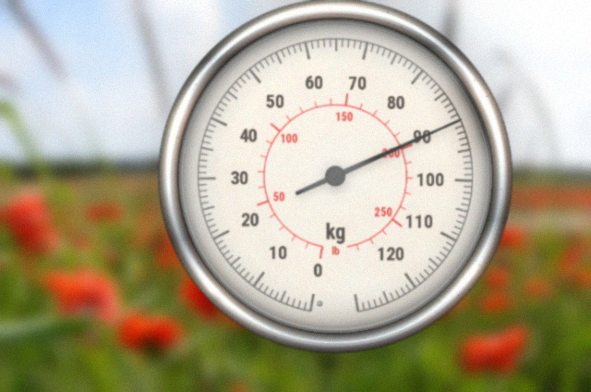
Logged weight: 90 kg
